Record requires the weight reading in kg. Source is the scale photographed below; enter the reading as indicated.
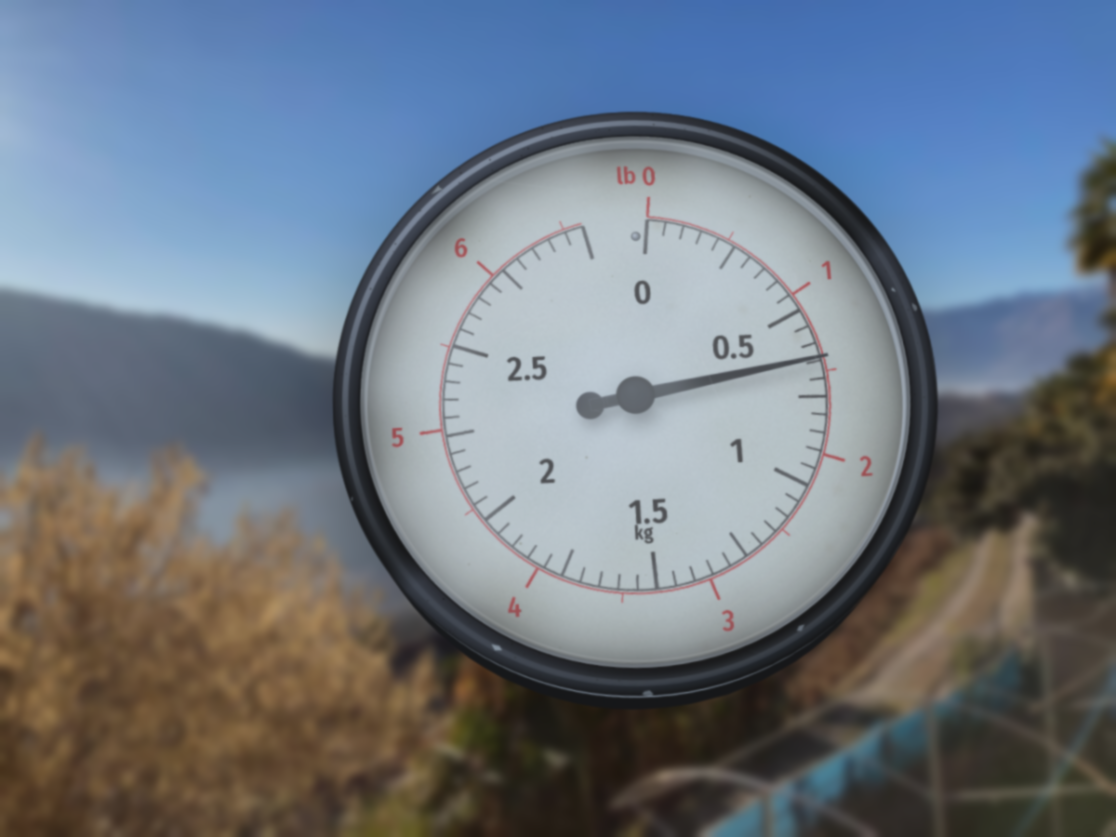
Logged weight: 0.65 kg
